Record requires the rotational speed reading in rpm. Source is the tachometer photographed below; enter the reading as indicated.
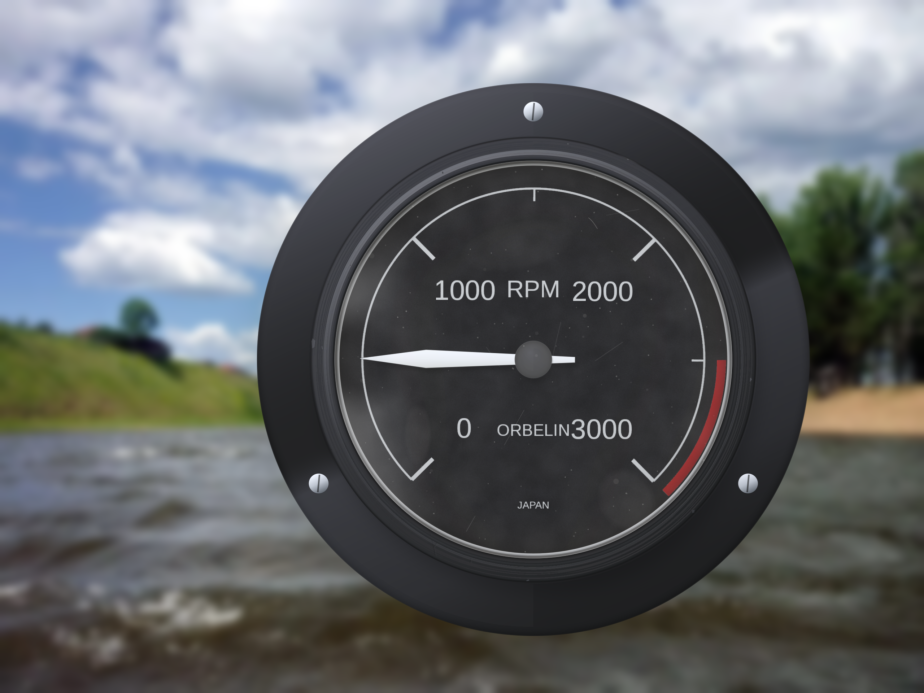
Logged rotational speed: 500 rpm
